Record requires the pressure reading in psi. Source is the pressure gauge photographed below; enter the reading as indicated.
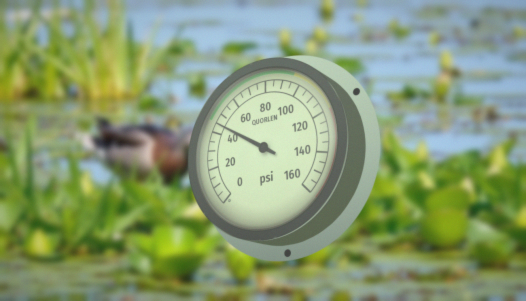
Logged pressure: 45 psi
